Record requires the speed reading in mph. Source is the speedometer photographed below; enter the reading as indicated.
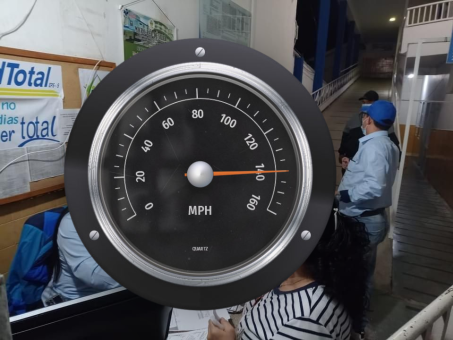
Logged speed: 140 mph
